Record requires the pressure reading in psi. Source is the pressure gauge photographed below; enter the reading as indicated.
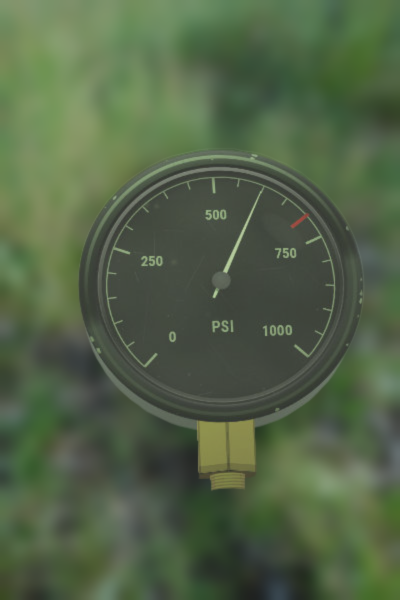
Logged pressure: 600 psi
